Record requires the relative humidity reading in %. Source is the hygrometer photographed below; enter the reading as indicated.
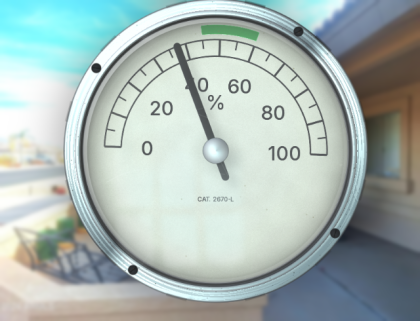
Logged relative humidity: 37.5 %
